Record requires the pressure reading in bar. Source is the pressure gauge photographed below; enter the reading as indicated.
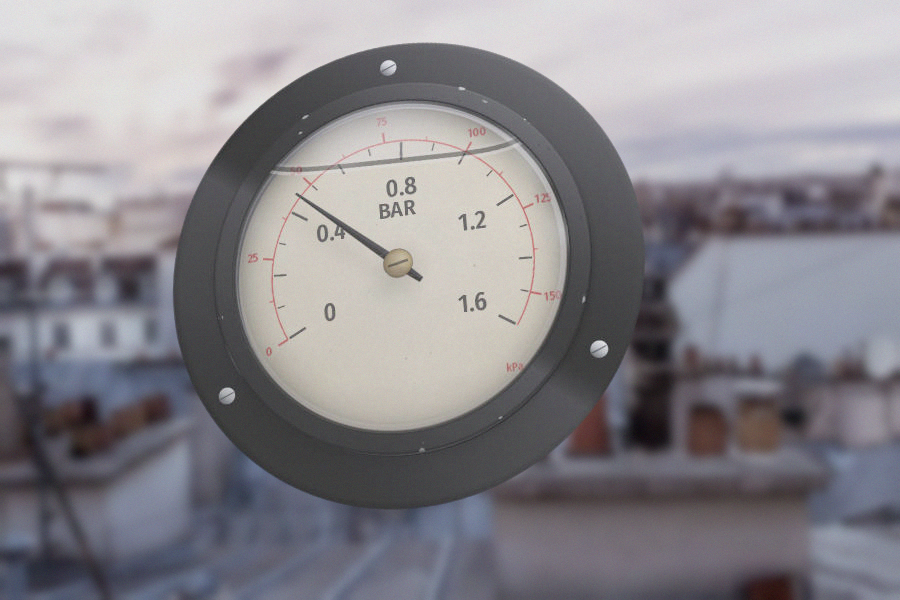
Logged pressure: 0.45 bar
